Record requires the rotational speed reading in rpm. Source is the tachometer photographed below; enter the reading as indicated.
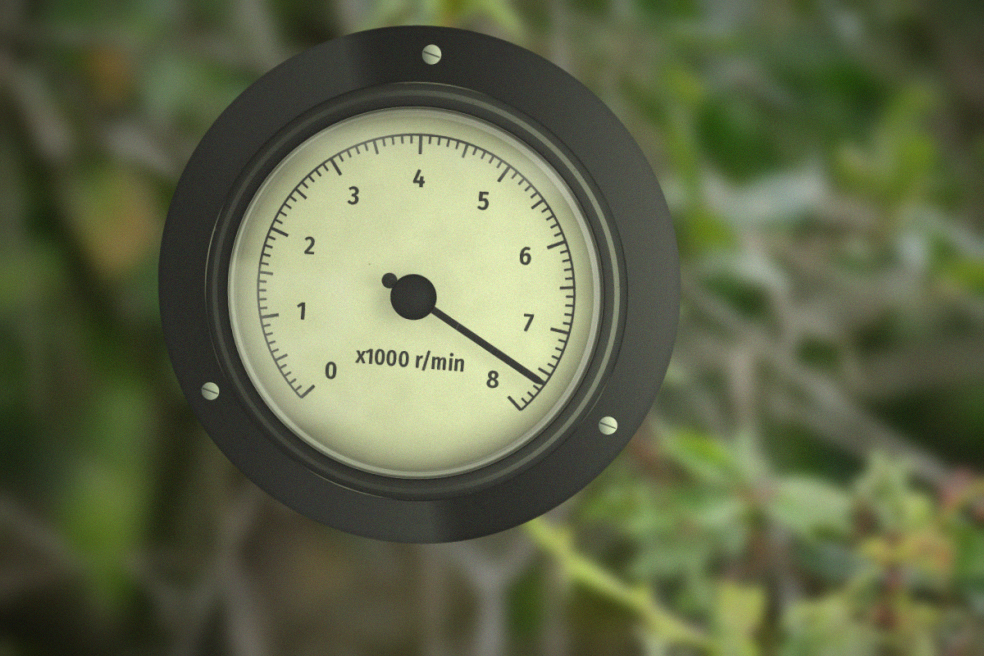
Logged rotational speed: 7600 rpm
